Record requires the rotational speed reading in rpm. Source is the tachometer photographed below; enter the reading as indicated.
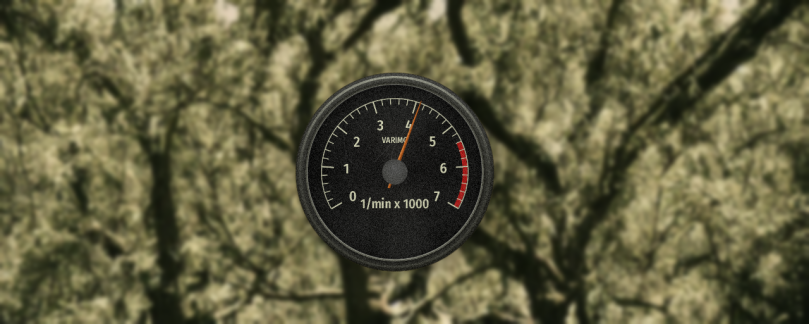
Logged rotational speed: 4100 rpm
